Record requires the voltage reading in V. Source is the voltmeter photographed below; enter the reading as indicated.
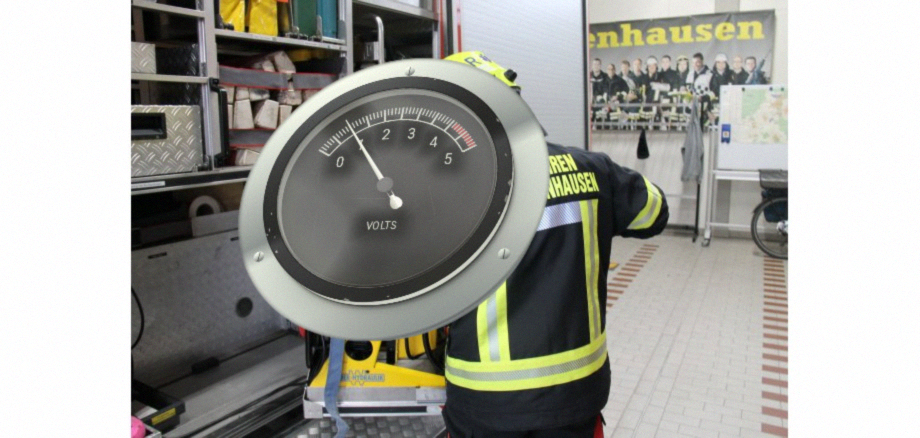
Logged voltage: 1 V
